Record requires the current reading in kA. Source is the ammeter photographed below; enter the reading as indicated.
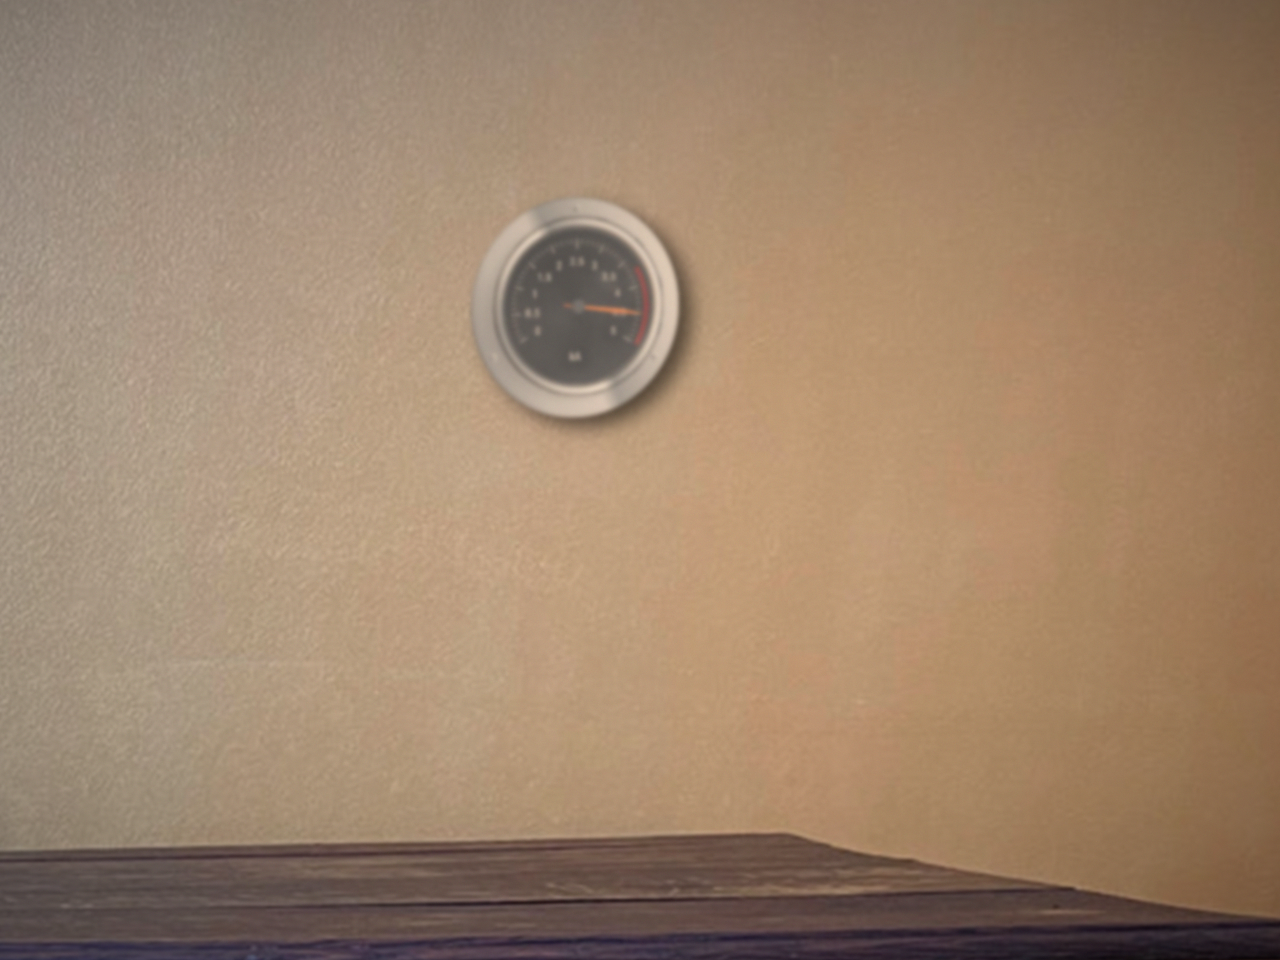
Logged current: 4.5 kA
